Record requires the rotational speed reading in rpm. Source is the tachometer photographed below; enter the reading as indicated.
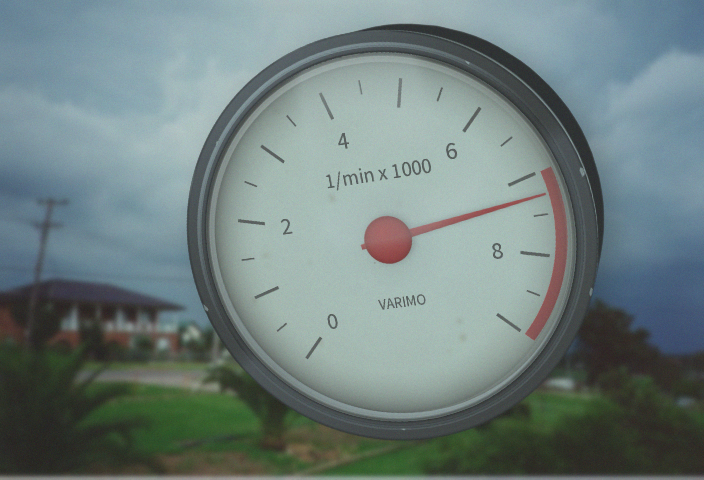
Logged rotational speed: 7250 rpm
